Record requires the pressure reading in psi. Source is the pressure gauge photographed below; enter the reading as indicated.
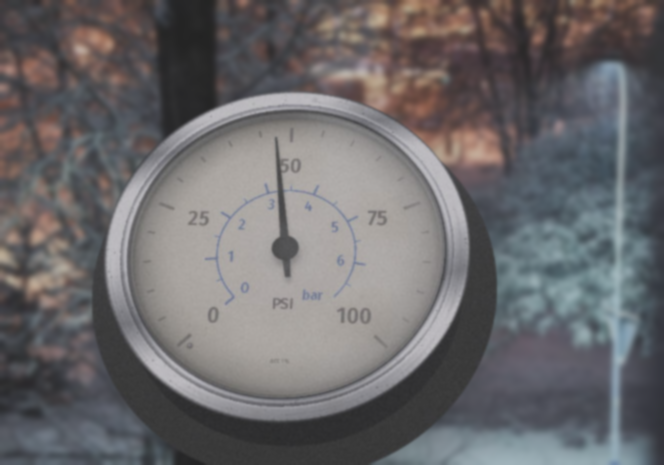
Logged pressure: 47.5 psi
